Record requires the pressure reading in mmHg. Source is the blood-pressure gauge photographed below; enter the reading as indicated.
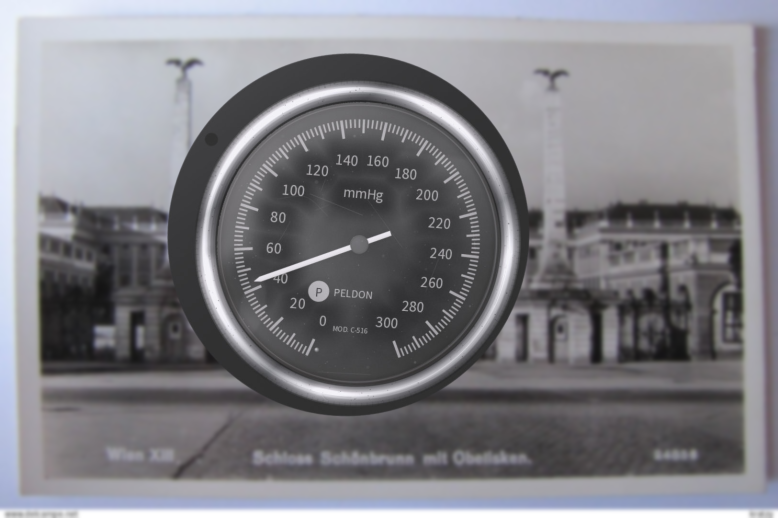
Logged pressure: 44 mmHg
